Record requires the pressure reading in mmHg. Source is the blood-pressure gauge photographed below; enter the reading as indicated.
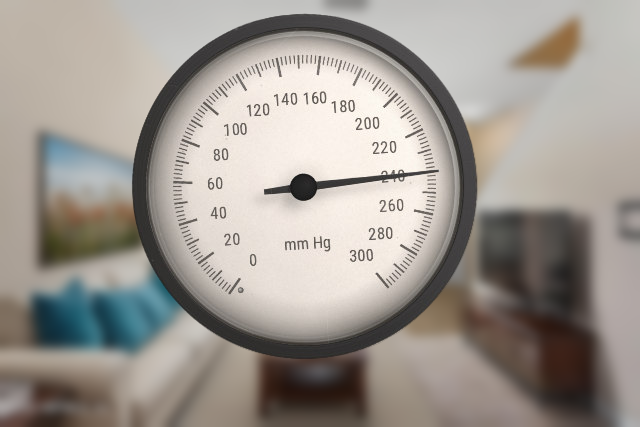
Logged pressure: 240 mmHg
